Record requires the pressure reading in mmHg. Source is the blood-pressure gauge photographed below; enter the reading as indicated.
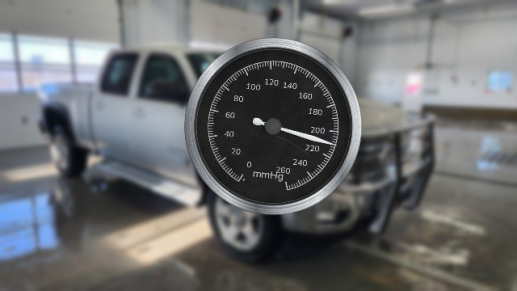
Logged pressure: 210 mmHg
